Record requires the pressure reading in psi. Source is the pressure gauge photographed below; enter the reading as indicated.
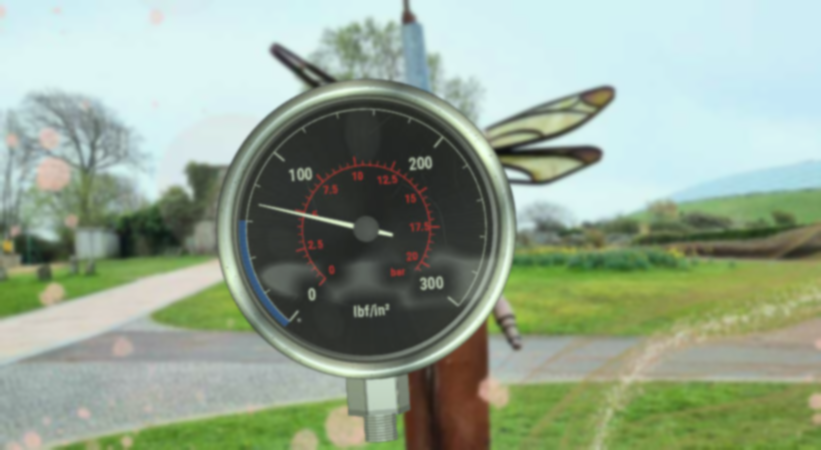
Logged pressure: 70 psi
